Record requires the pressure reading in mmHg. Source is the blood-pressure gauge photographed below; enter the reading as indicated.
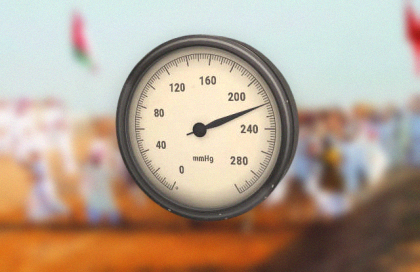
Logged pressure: 220 mmHg
